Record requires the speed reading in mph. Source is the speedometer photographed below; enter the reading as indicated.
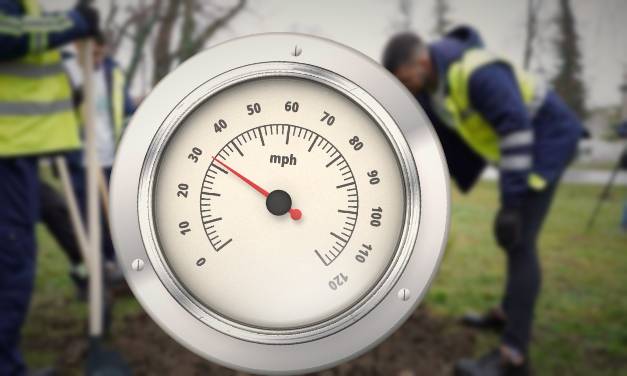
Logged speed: 32 mph
